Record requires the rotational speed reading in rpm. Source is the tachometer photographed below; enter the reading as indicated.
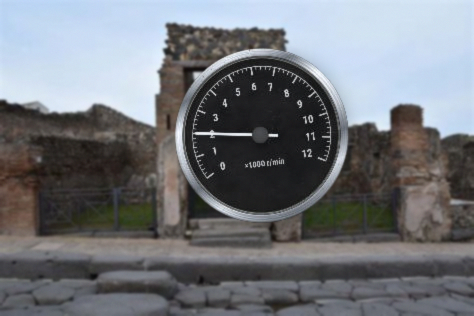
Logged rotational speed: 2000 rpm
